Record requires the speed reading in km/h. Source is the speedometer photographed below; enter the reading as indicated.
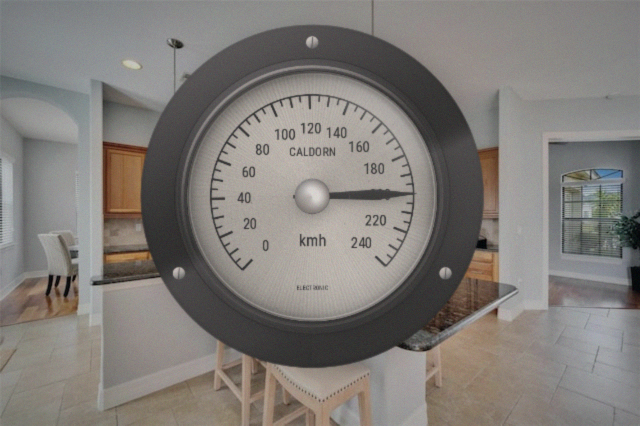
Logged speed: 200 km/h
